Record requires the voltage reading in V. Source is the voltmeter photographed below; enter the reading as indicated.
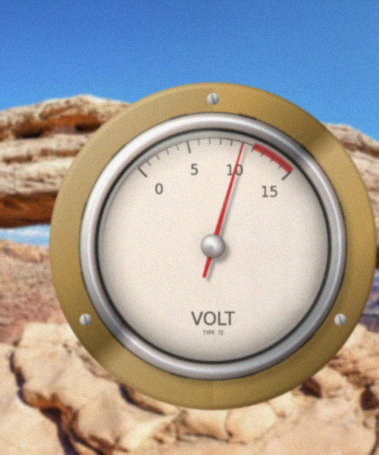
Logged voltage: 10 V
